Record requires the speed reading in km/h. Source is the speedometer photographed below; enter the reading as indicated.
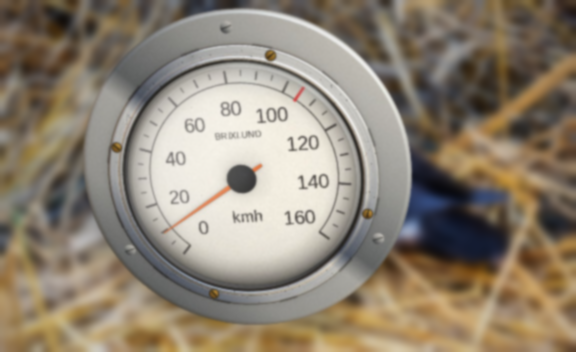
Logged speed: 10 km/h
